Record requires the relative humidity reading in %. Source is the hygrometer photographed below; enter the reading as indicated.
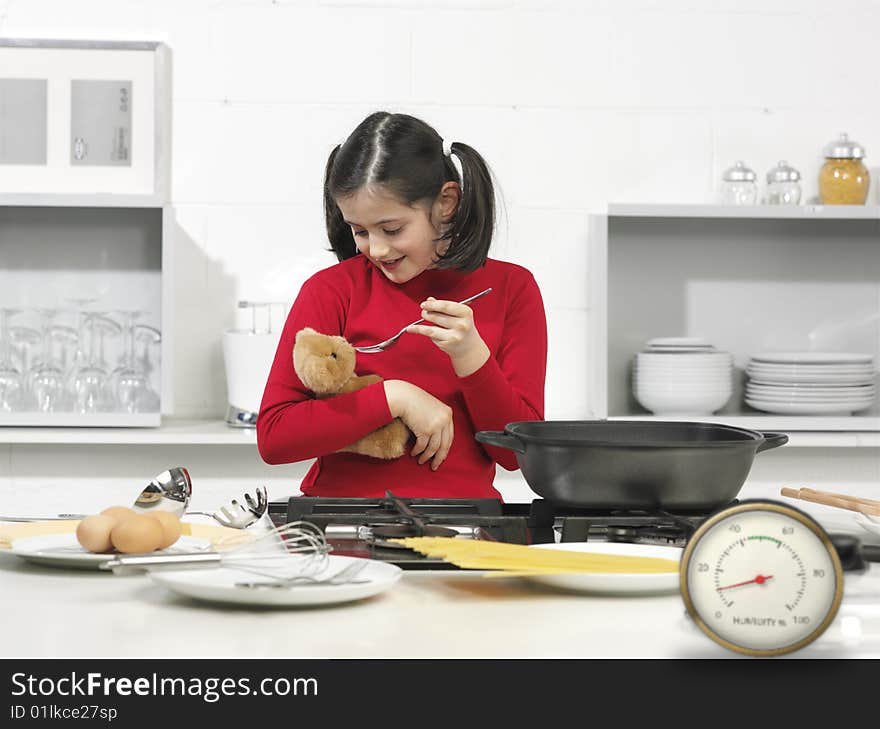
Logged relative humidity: 10 %
